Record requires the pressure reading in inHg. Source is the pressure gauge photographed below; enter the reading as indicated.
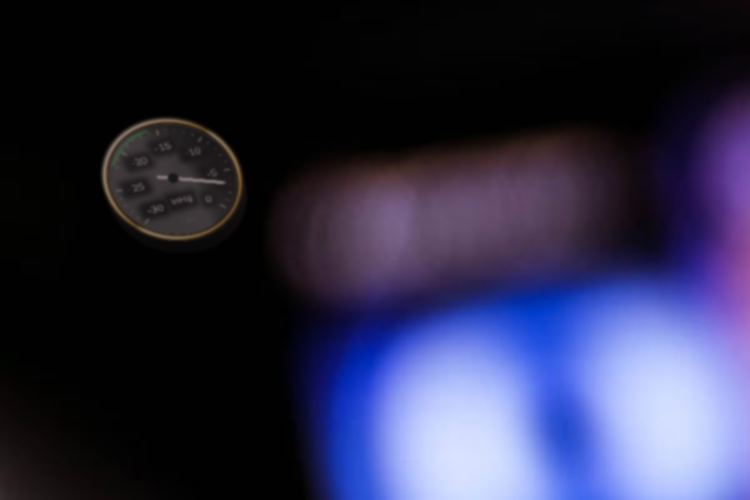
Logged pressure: -3 inHg
